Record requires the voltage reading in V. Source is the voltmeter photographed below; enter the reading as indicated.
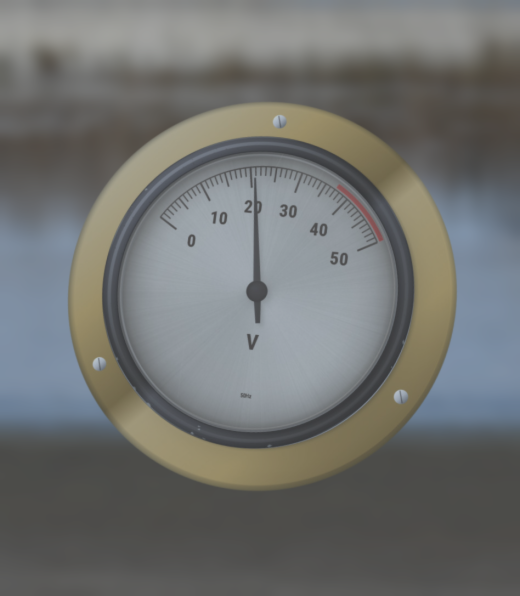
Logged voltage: 21 V
